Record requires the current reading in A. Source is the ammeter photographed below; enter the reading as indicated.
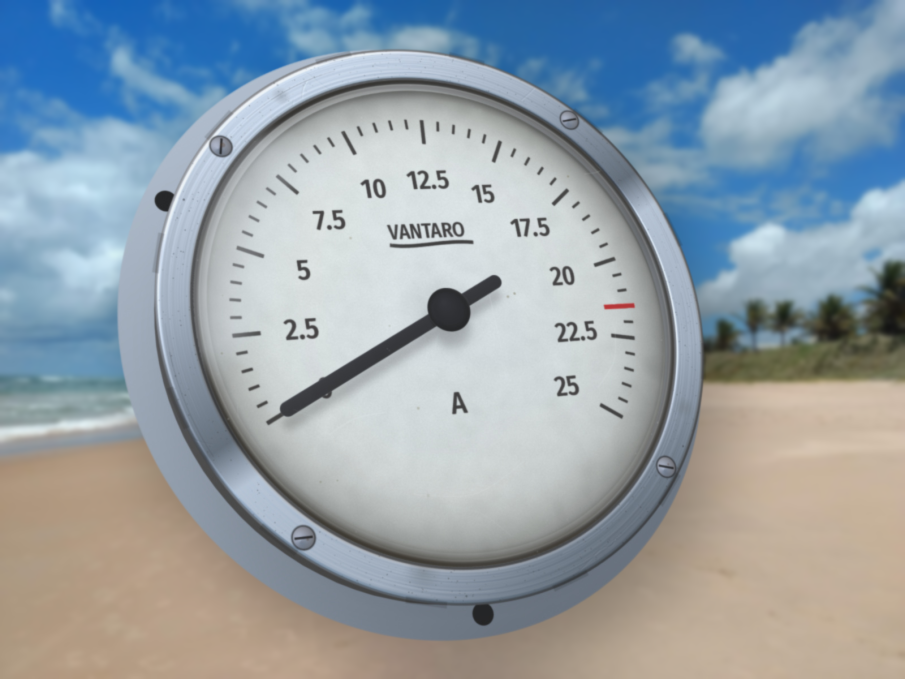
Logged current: 0 A
